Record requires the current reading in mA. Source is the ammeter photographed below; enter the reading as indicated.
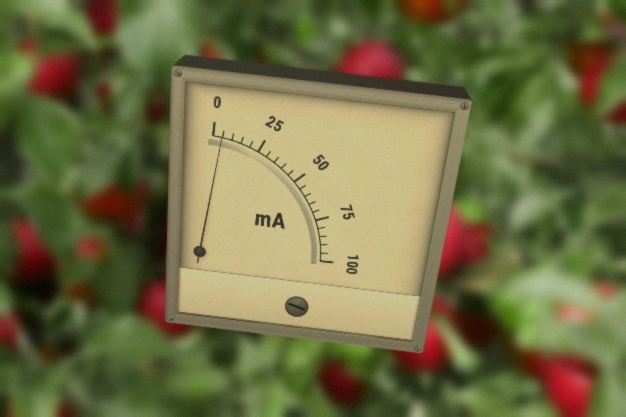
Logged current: 5 mA
